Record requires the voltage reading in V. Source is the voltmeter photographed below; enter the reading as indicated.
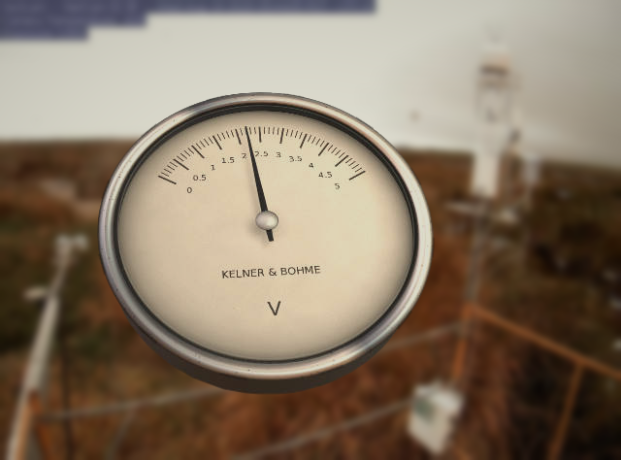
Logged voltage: 2.2 V
